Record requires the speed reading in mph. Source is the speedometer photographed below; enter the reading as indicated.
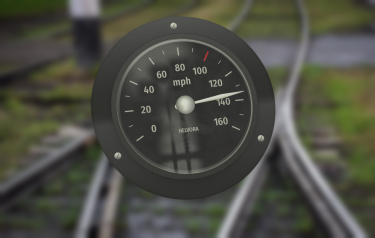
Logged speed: 135 mph
